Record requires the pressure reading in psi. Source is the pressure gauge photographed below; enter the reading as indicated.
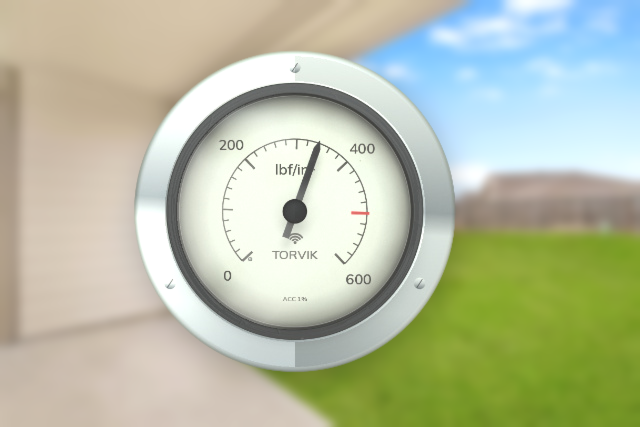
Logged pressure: 340 psi
